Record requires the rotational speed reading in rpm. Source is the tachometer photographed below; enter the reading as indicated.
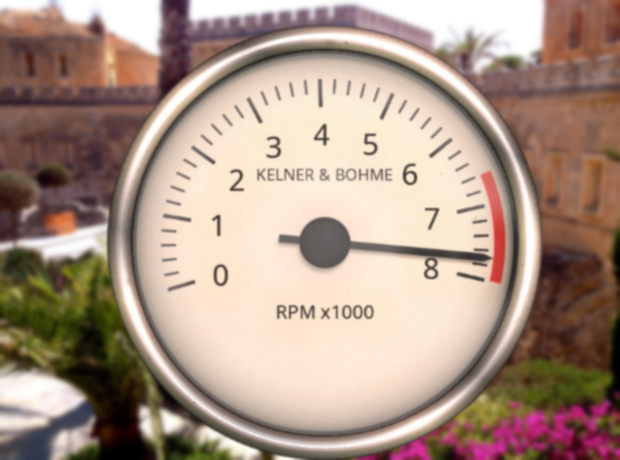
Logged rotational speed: 7700 rpm
